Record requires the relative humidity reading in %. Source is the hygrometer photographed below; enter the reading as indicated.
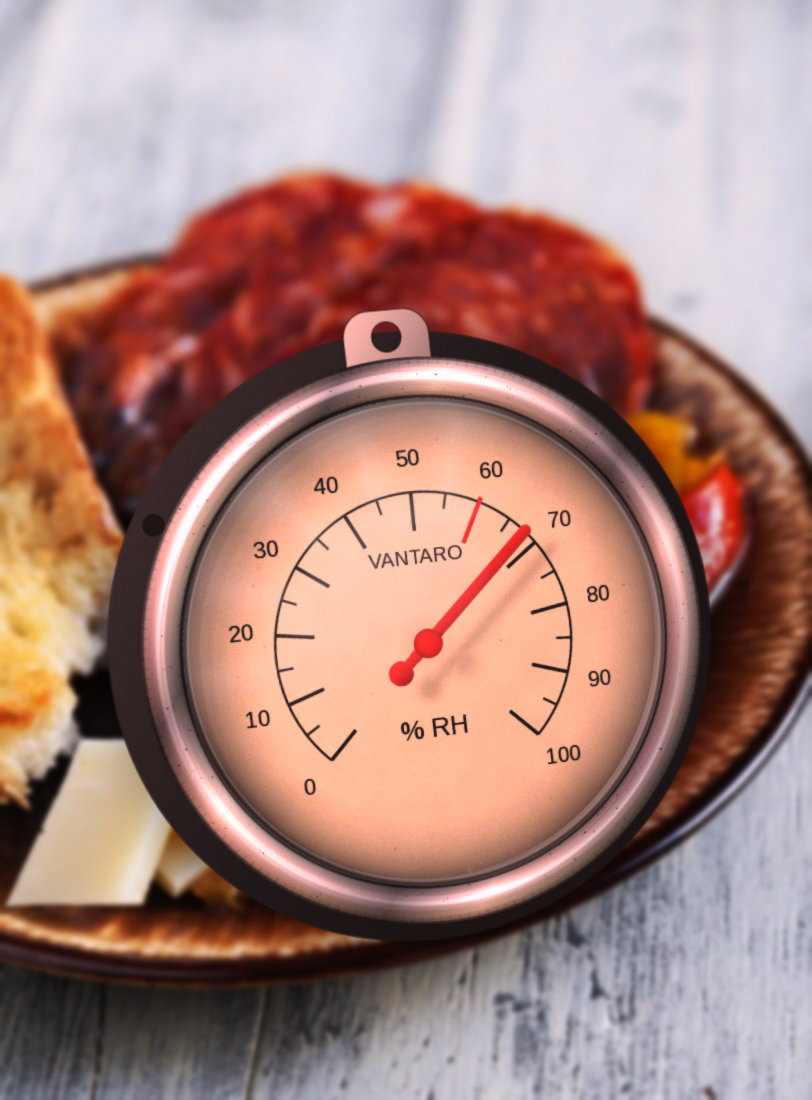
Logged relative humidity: 67.5 %
